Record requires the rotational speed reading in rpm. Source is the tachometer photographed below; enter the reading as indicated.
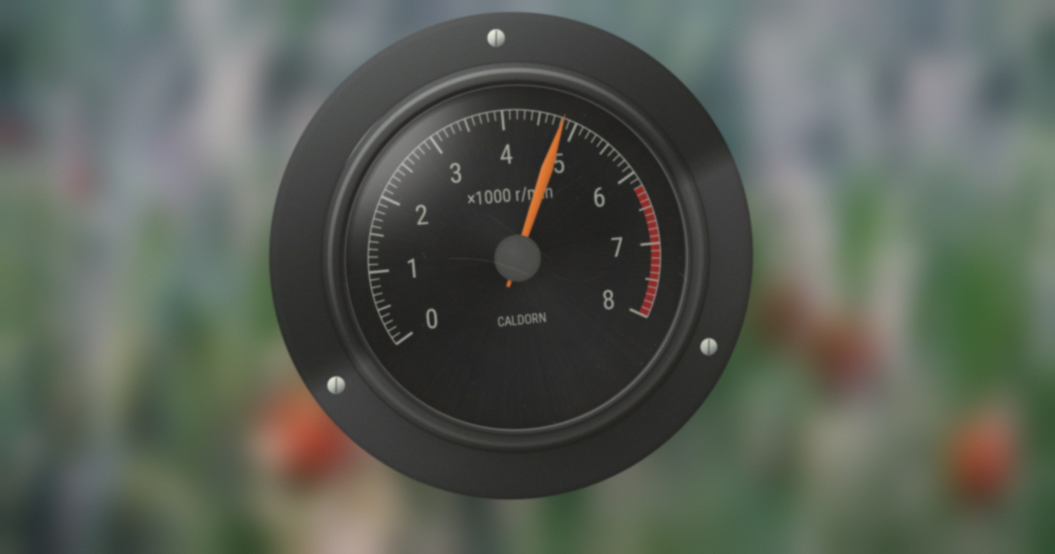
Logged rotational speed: 4800 rpm
